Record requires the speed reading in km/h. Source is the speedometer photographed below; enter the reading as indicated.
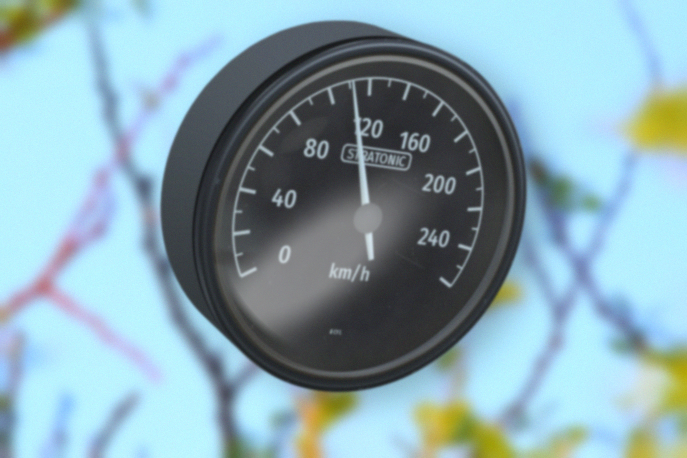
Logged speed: 110 km/h
